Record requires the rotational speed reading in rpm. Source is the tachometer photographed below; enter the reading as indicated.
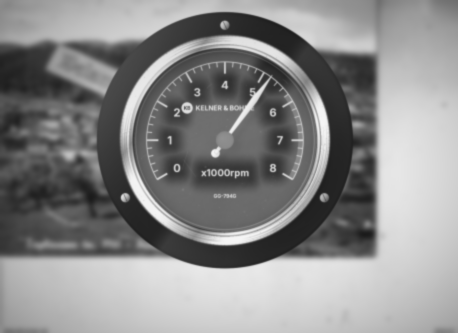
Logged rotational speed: 5200 rpm
